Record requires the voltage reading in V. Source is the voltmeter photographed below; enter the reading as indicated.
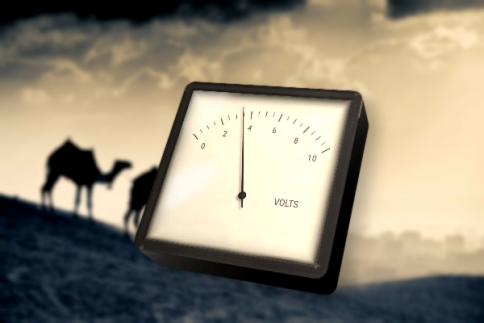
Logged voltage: 3.5 V
